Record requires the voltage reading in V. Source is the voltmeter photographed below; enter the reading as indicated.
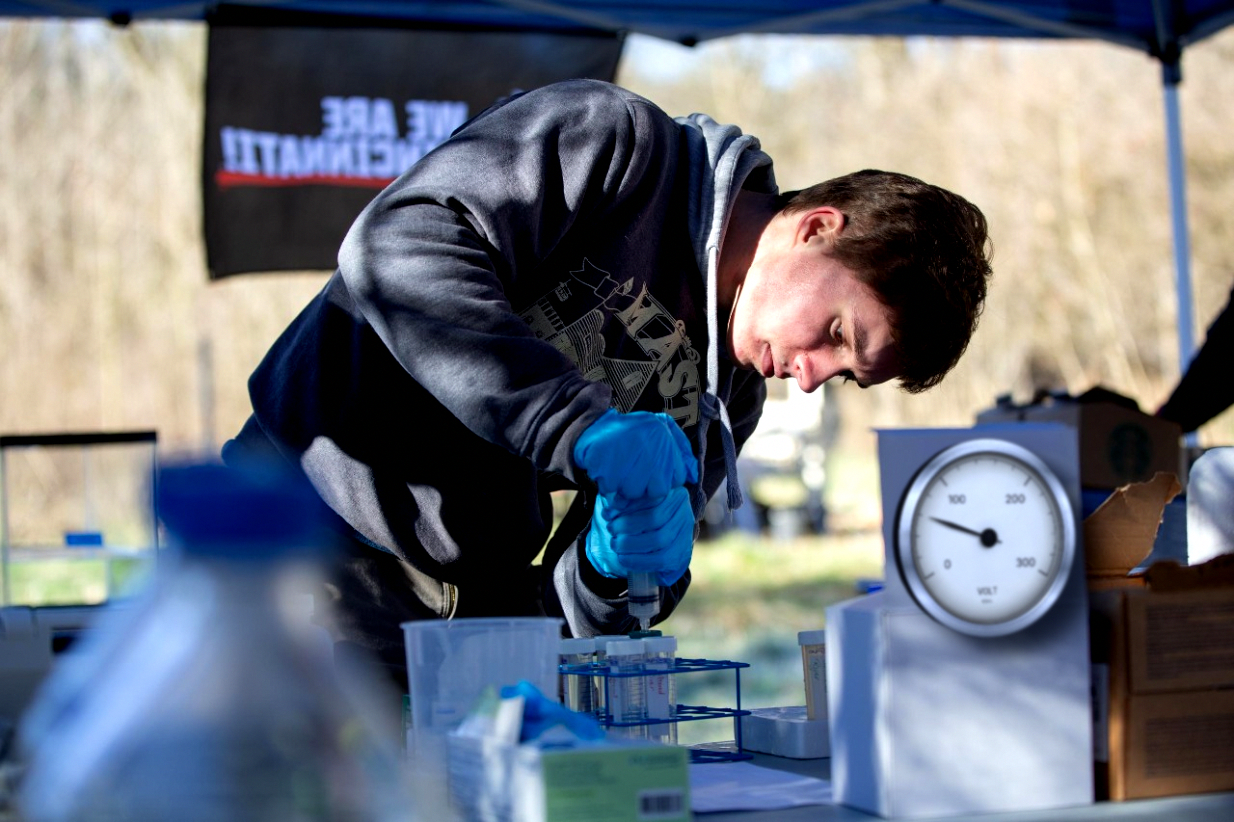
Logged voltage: 60 V
